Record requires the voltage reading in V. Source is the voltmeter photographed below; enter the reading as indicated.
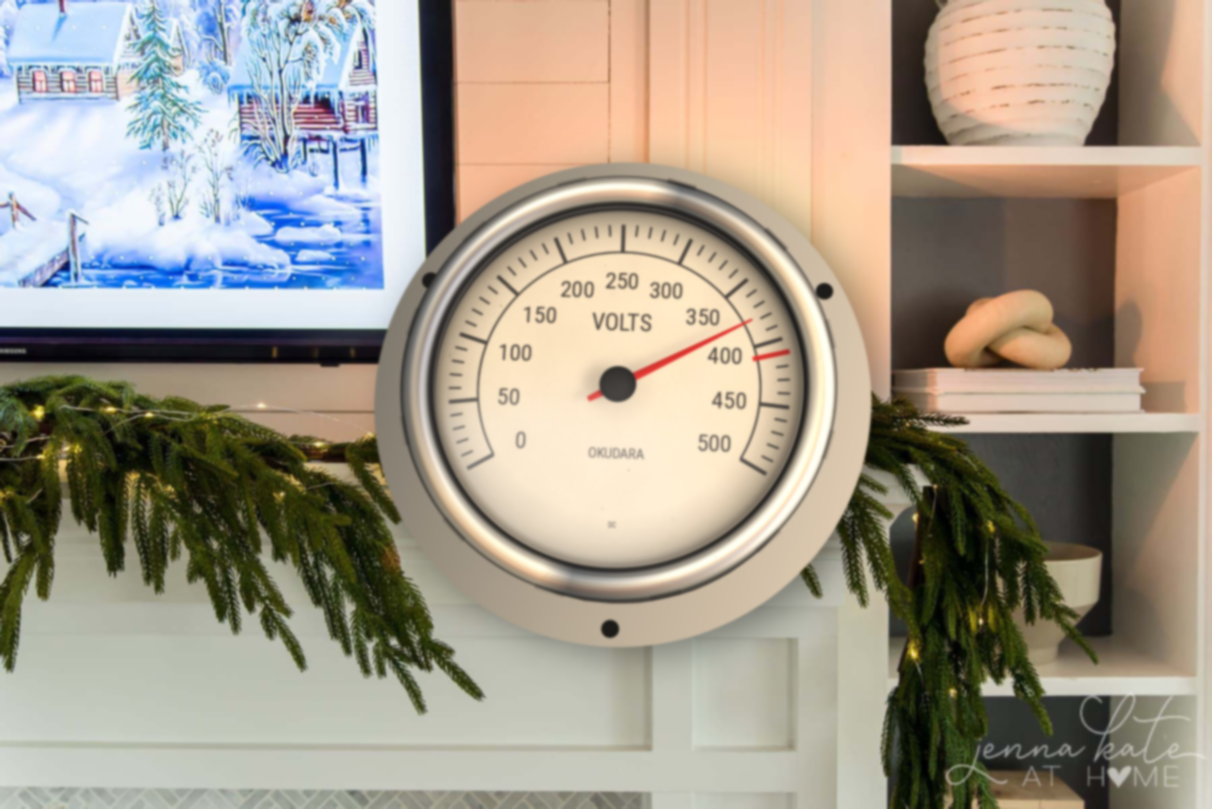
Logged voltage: 380 V
